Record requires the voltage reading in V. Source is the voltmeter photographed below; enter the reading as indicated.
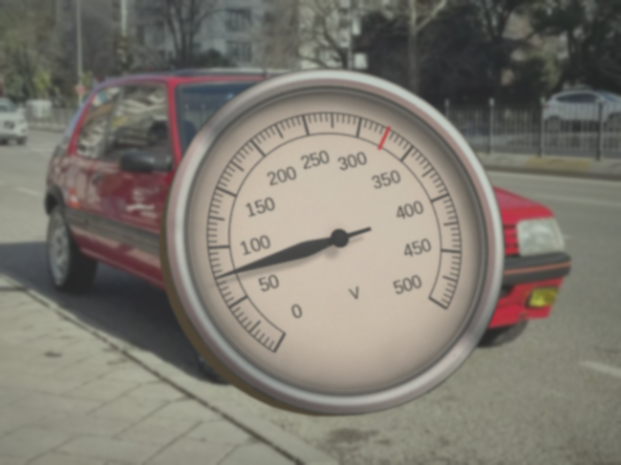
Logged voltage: 75 V
